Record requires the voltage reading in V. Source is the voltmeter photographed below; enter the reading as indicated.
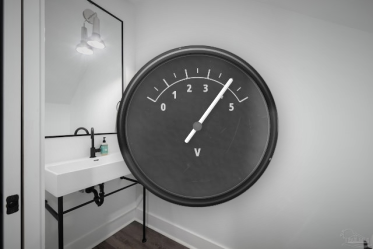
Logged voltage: 4 V
